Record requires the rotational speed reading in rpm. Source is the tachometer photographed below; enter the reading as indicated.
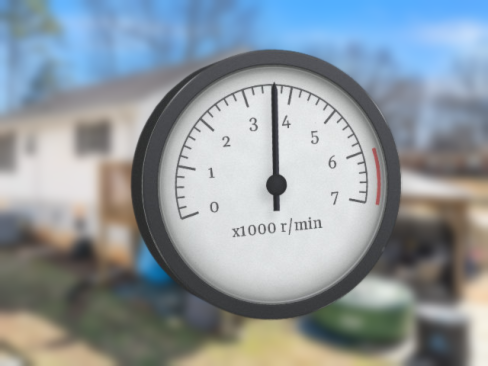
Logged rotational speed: 3600 rpm
